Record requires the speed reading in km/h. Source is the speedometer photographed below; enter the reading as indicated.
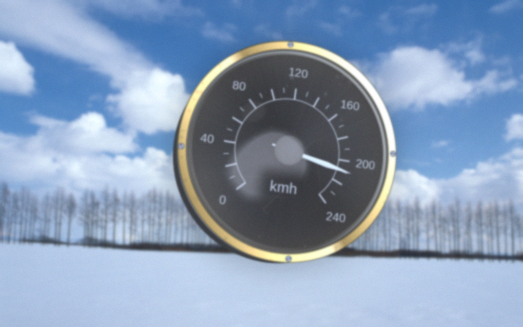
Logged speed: 210 km/h
